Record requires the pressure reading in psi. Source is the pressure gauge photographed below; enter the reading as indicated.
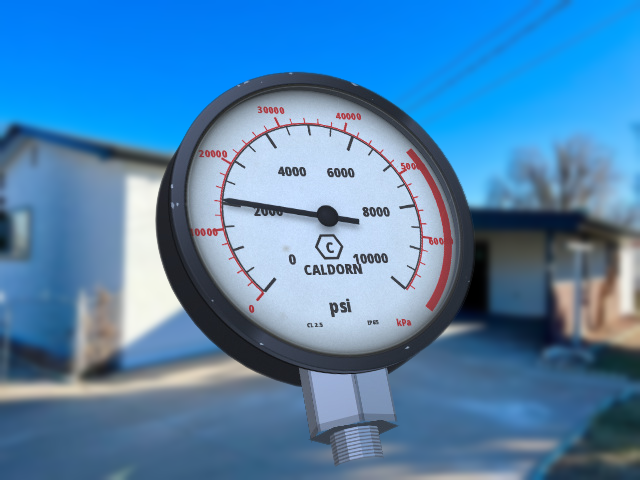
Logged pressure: 2000 psi
